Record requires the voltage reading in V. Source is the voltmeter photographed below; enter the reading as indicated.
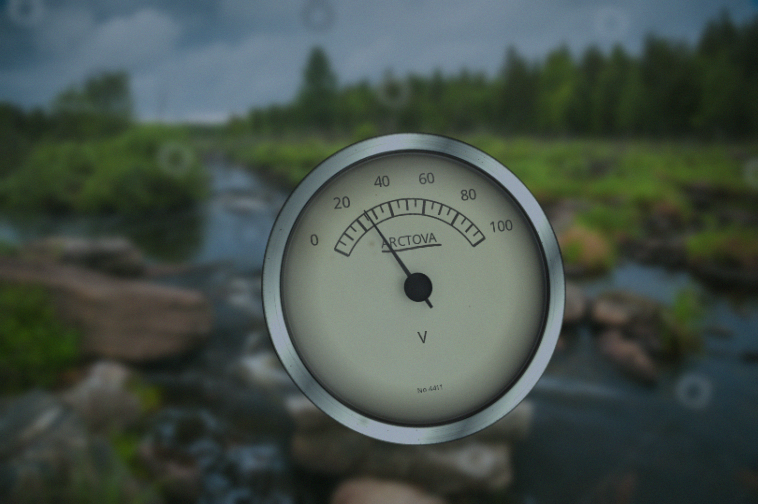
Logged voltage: 25 V
